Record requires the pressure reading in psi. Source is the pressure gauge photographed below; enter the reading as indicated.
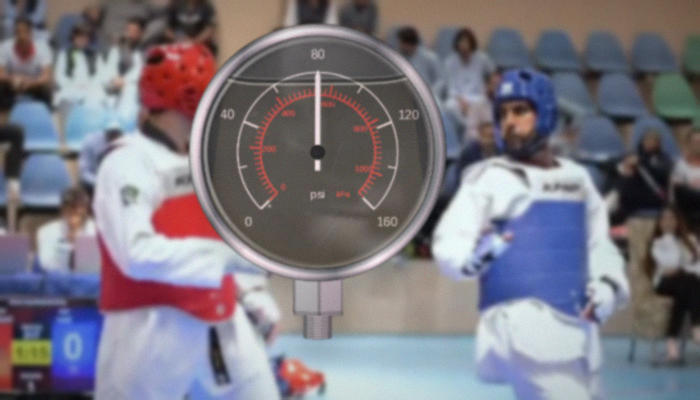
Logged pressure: 80 psi
